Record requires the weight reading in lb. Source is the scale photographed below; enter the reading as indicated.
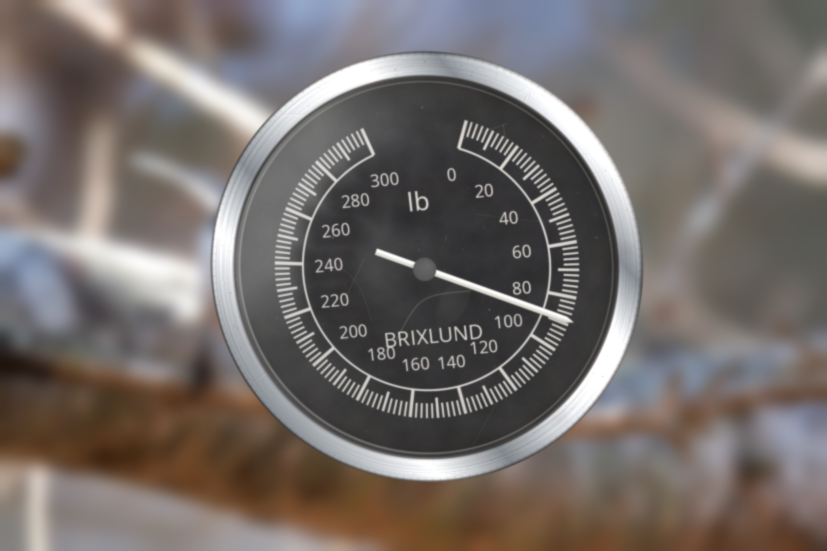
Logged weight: 88 lb
